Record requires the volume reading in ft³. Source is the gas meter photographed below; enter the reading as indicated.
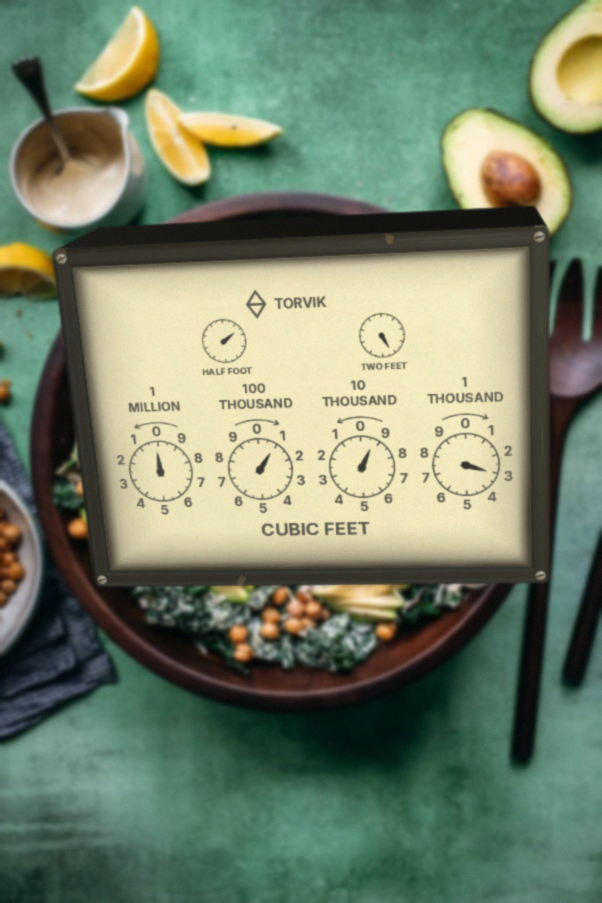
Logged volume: 9300 ft³
